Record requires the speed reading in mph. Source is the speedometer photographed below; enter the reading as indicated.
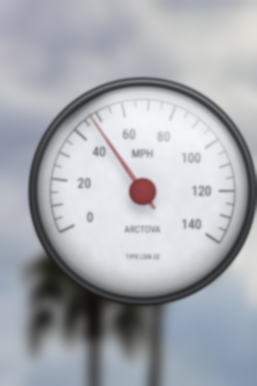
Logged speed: 47.5 mph
